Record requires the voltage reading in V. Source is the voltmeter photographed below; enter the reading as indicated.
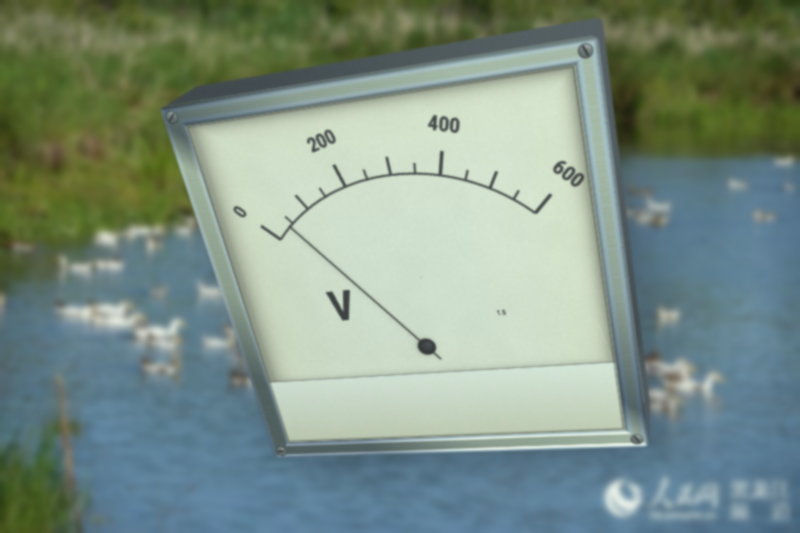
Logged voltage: 50 V
